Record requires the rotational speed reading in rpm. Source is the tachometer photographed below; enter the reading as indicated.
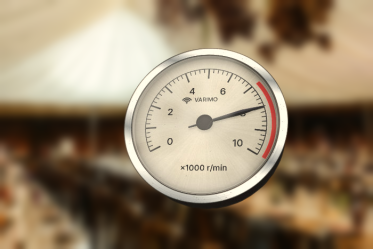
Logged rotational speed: 8000 rpm
